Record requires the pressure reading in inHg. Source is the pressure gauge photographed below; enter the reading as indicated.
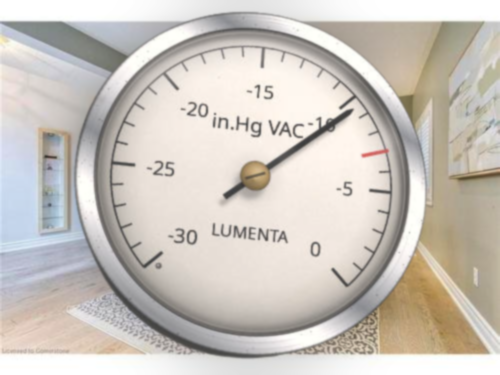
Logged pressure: -9.5 inHg
